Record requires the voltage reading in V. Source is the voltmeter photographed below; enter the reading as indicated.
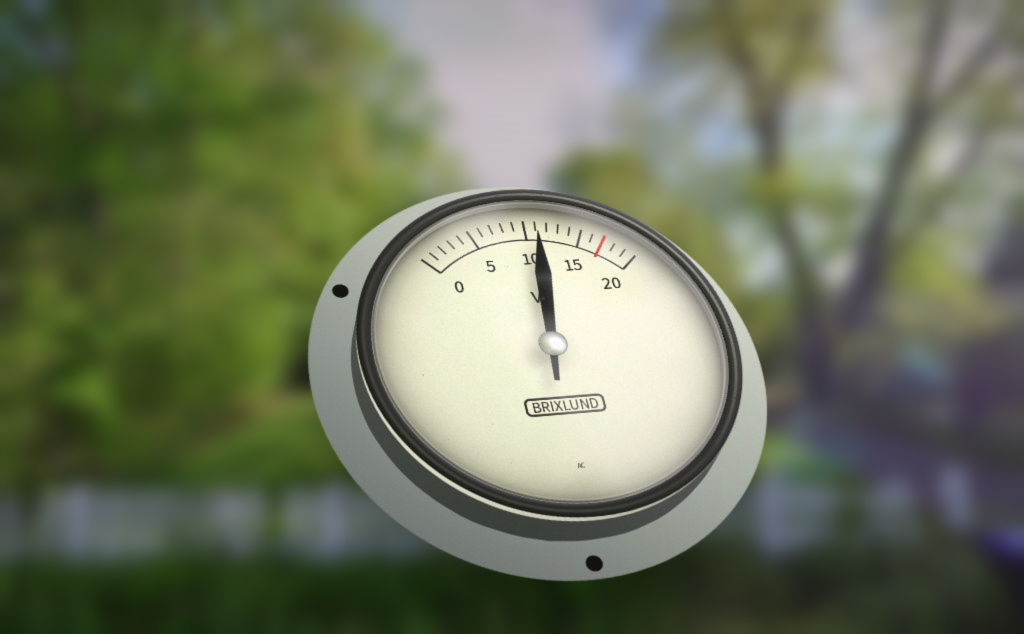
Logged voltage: 11 V
